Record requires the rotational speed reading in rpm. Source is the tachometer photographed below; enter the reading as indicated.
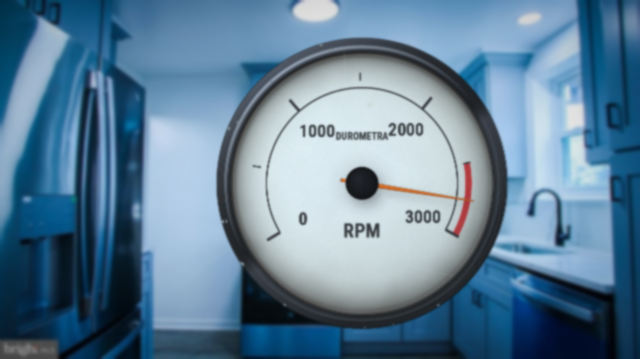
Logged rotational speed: 2750 rpm
